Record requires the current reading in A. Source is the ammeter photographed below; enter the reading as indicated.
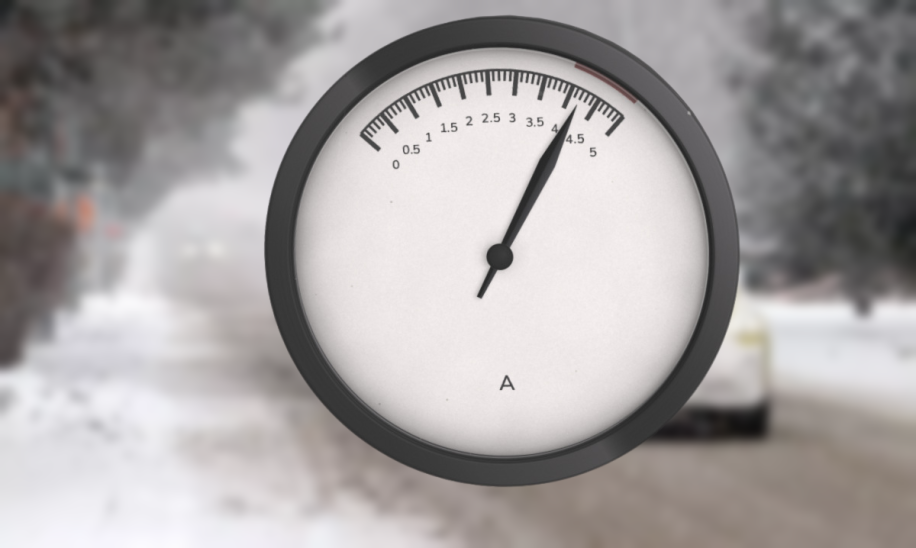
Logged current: 4.2 A
